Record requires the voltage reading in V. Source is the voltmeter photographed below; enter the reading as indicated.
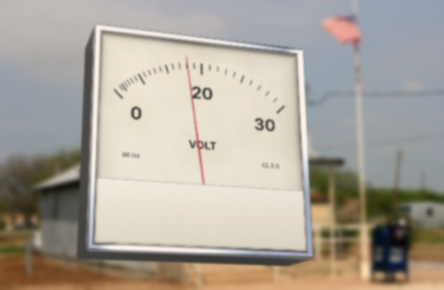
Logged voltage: 18 V
